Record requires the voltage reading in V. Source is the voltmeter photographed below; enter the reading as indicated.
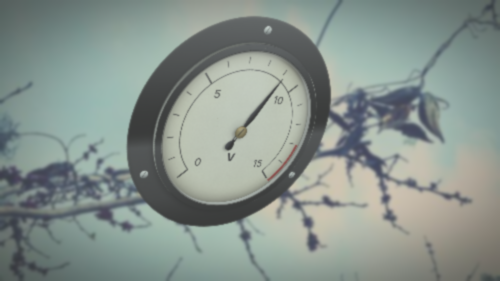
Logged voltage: 9 V
